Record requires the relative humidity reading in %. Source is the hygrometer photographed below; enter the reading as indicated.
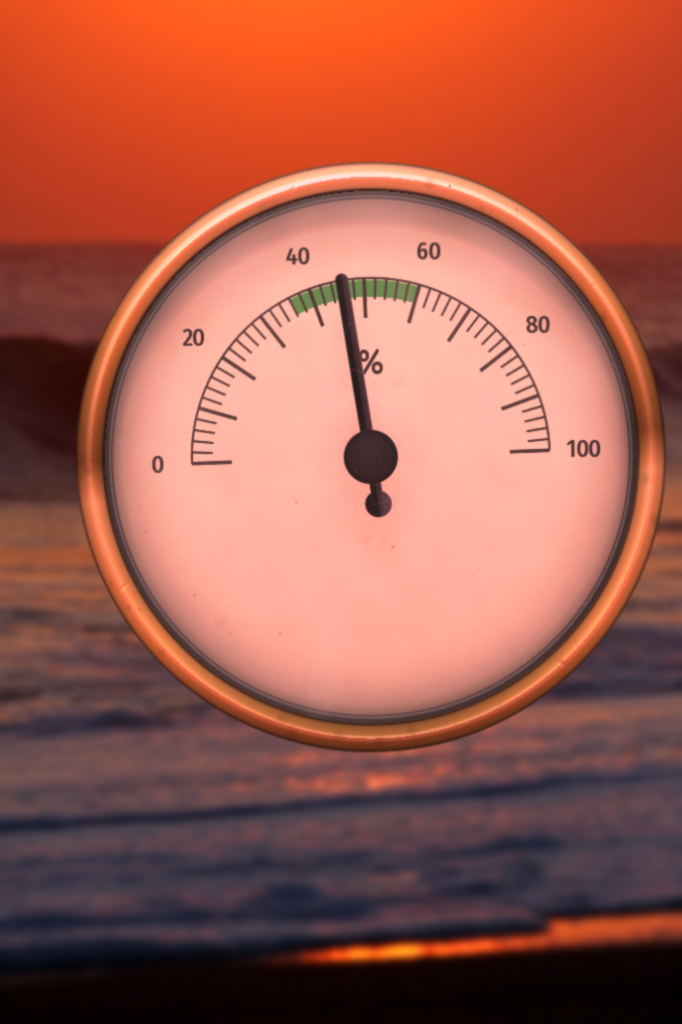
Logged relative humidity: 46 %
